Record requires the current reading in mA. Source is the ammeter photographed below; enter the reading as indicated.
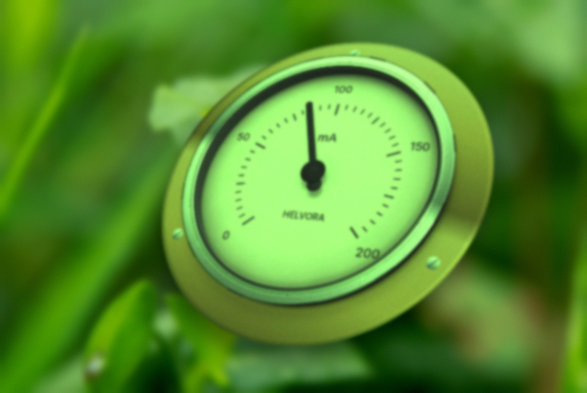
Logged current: 85 mA
